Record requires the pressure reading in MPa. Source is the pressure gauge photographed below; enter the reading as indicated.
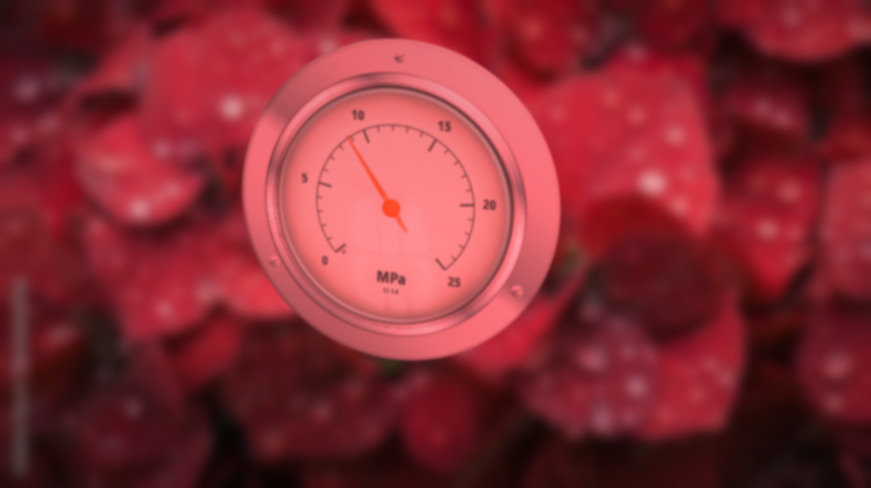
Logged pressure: 9 MPa
